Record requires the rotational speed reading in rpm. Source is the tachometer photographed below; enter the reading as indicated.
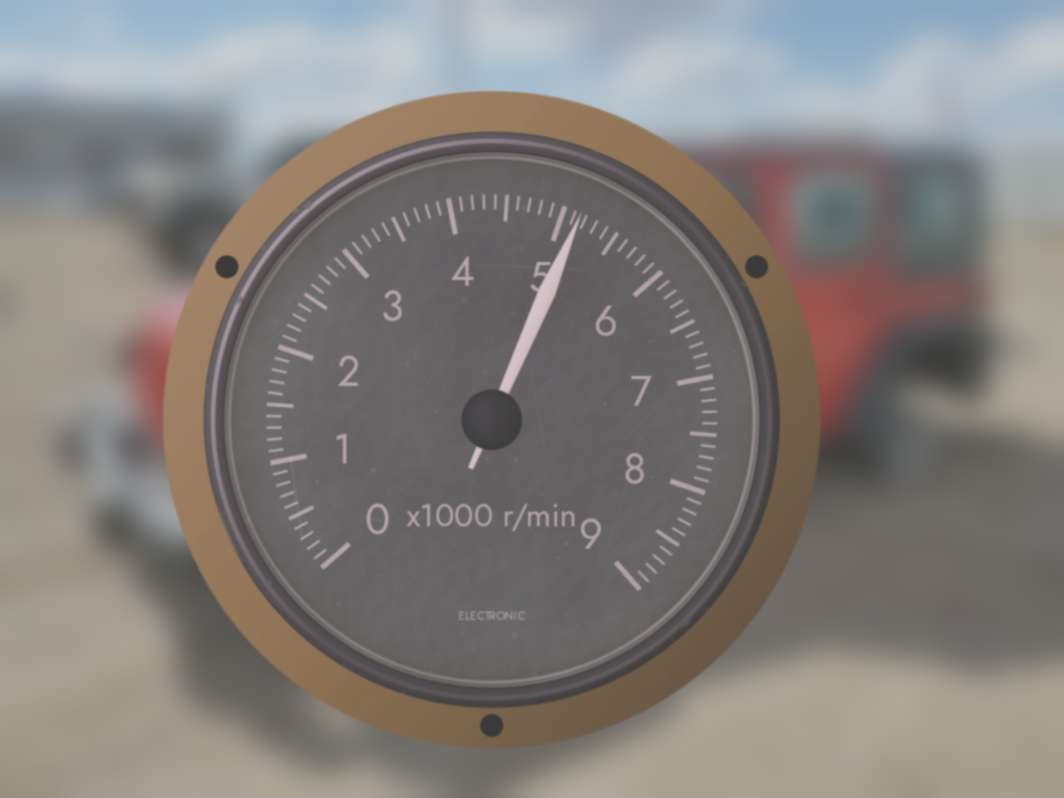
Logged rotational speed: 5150 rpm
